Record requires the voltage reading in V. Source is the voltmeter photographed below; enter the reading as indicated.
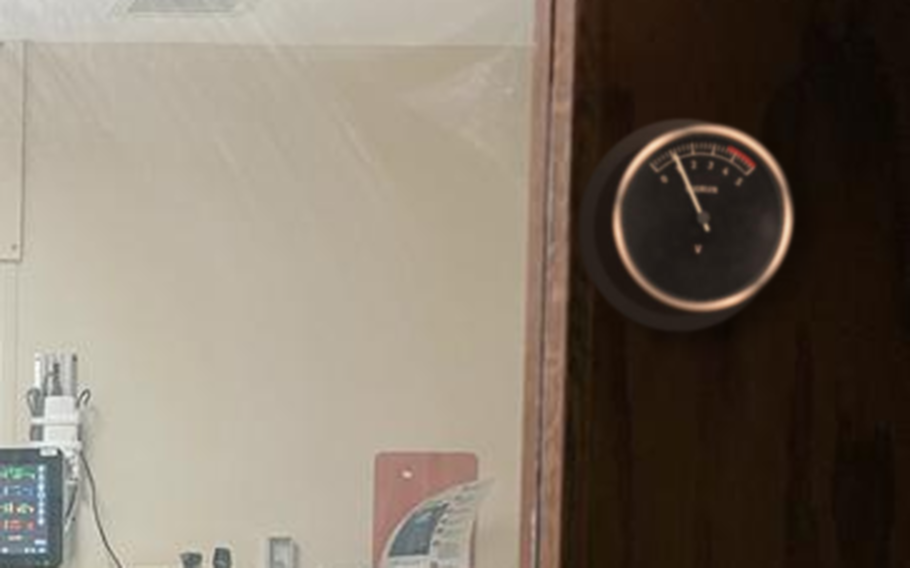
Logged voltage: 1 V
